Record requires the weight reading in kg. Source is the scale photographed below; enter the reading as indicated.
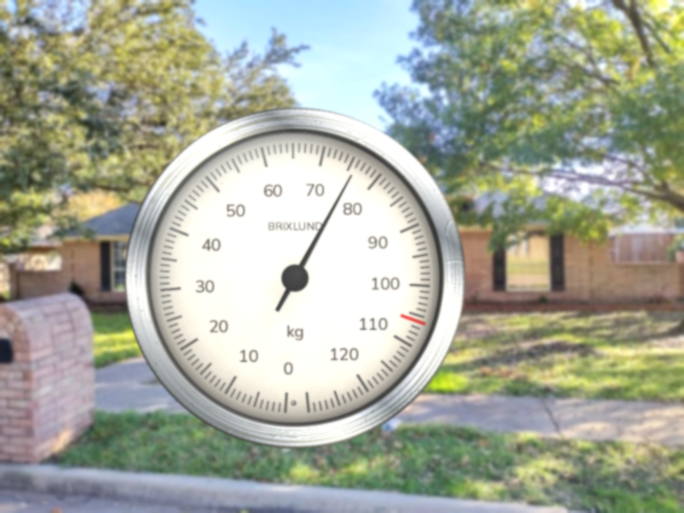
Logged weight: 76 kg
